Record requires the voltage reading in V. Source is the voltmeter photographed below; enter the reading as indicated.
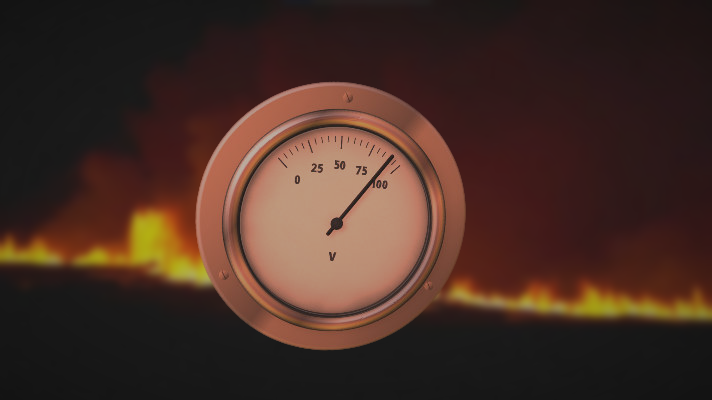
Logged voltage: 90 V
